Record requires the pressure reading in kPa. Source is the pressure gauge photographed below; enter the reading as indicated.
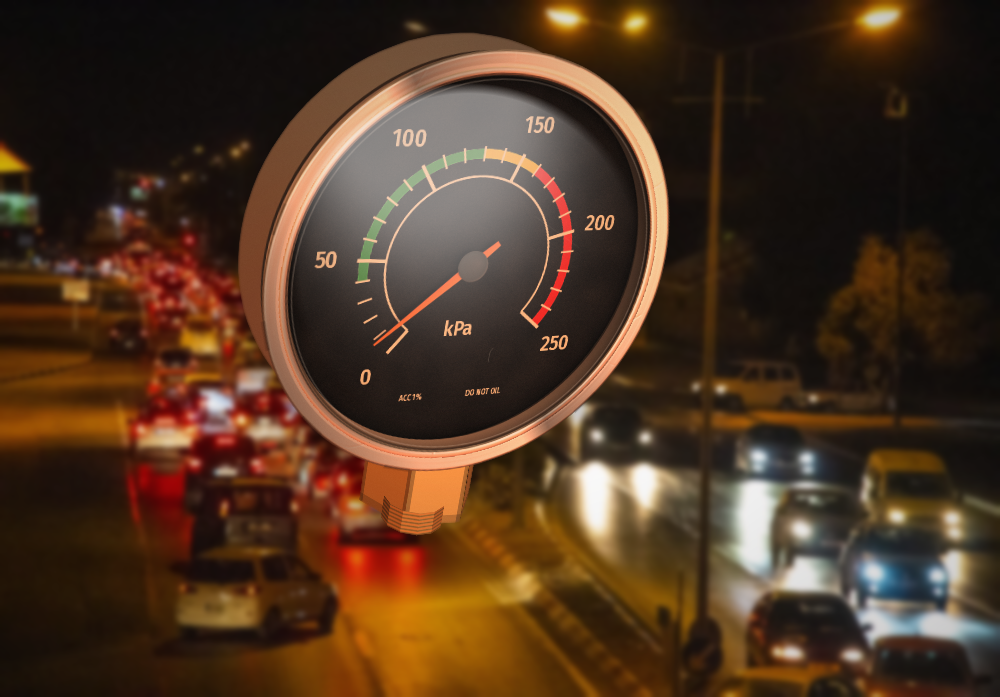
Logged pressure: 10 kPa
